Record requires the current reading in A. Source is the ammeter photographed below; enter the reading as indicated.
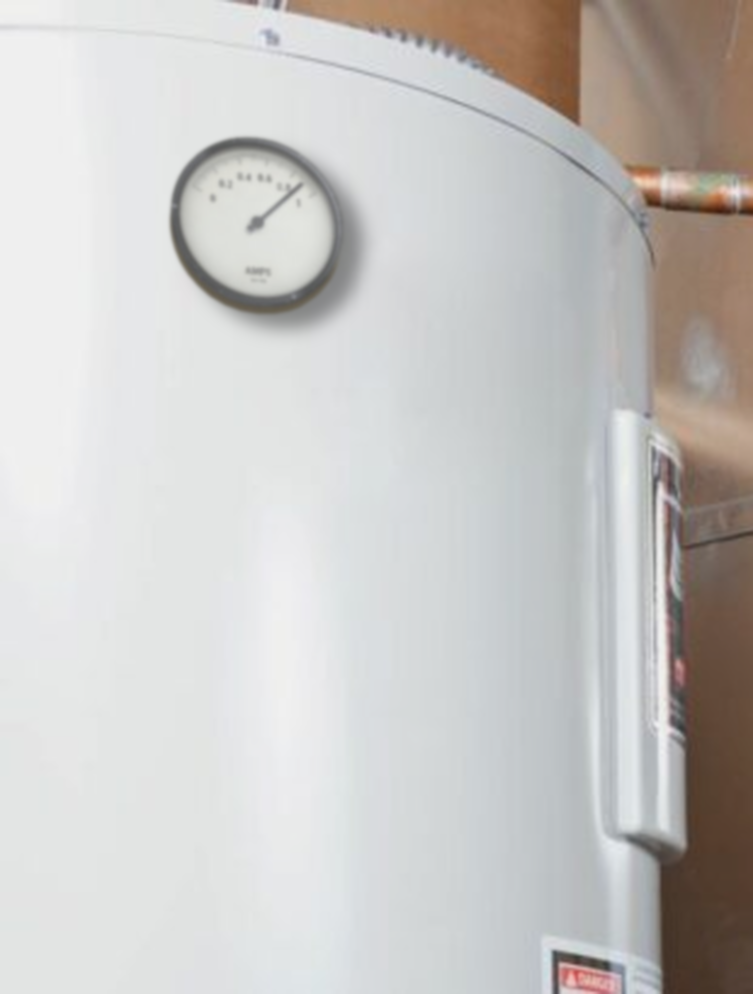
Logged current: 0.9 A
